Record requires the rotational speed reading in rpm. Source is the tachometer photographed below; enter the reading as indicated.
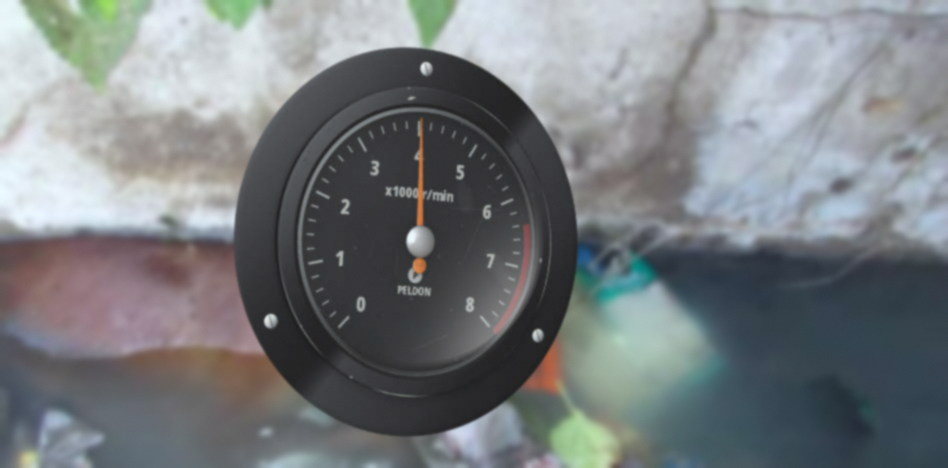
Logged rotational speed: 4000 rpm
